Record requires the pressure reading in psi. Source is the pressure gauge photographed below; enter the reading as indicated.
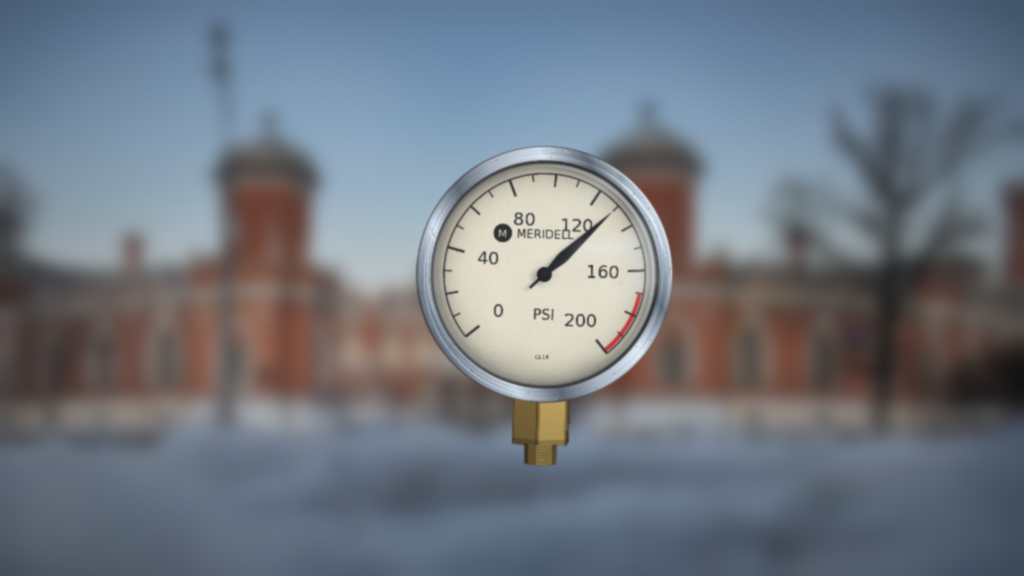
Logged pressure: 130 psi
